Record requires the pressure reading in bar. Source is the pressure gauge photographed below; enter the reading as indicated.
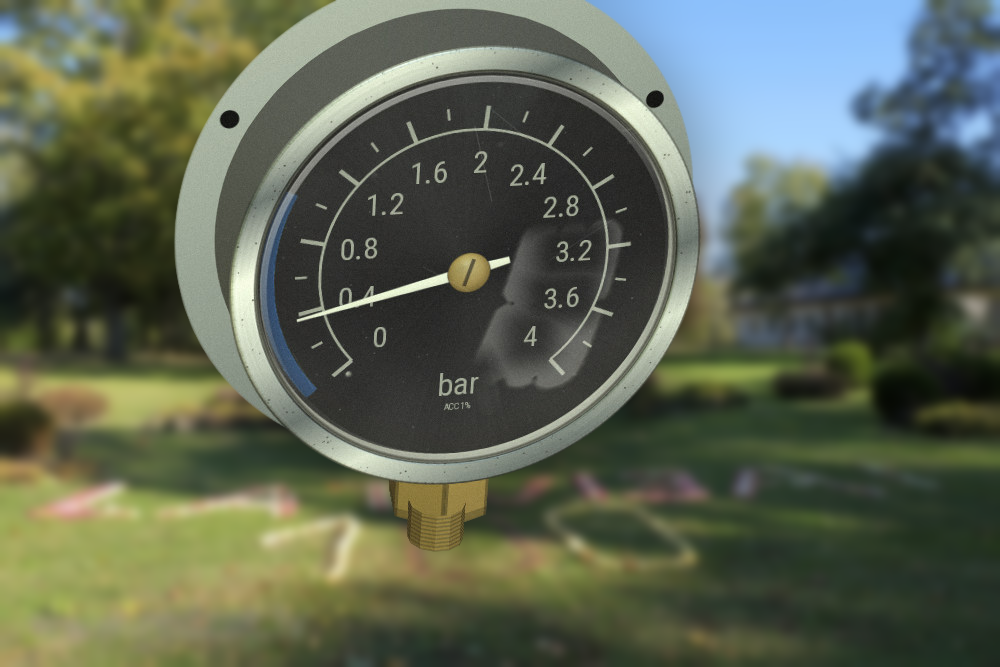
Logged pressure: 0.4 bar
